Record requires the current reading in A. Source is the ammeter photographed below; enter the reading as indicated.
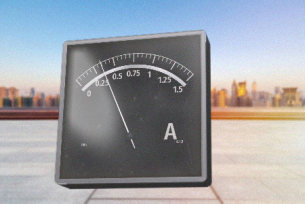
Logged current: 0.35 A
